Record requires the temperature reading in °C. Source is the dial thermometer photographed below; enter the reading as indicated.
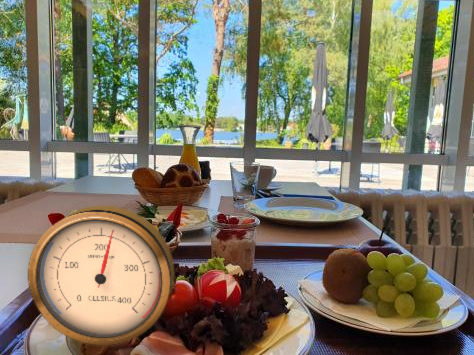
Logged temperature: 220 °C
